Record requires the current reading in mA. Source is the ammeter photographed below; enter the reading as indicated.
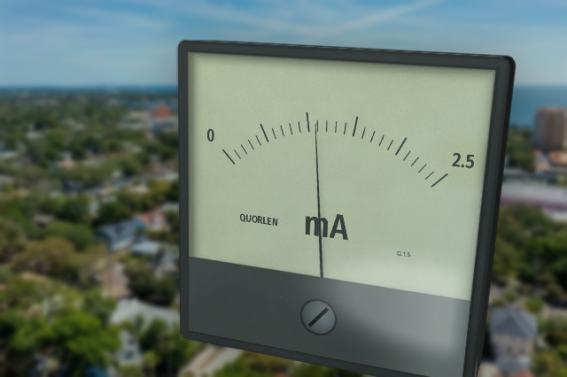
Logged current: 1.1 mA
